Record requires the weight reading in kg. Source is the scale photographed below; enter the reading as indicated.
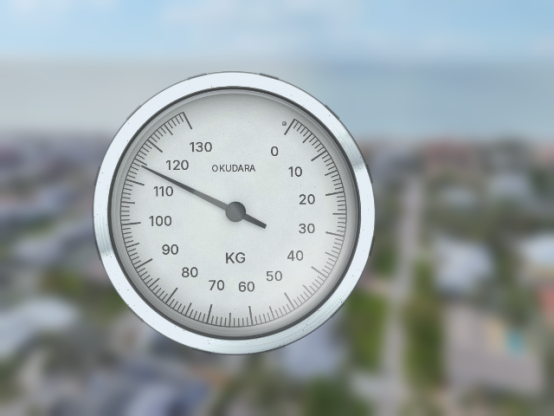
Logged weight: 114 kg
